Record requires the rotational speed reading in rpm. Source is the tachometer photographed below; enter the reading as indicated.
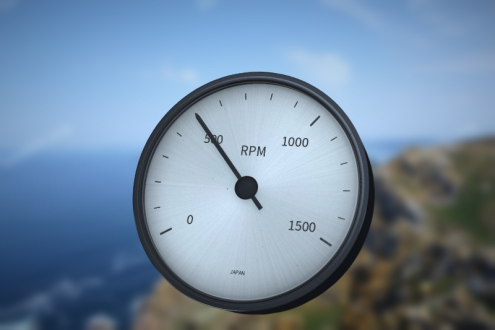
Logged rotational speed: 500 rpm
